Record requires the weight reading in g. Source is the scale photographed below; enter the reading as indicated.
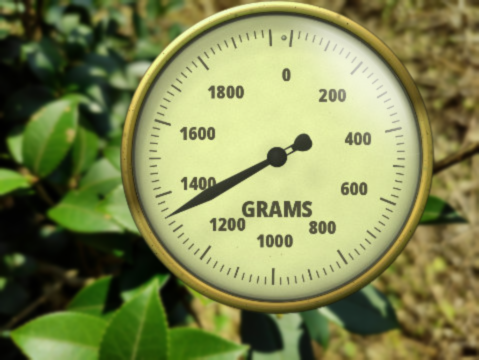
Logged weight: 1340 g
